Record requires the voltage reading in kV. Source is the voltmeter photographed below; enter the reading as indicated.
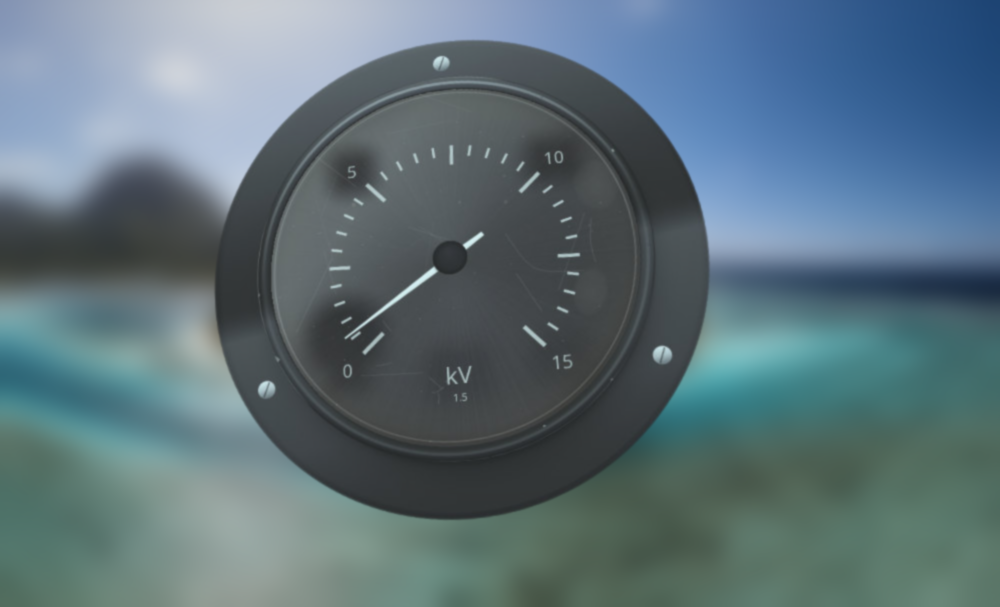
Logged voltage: 0.5 kV
